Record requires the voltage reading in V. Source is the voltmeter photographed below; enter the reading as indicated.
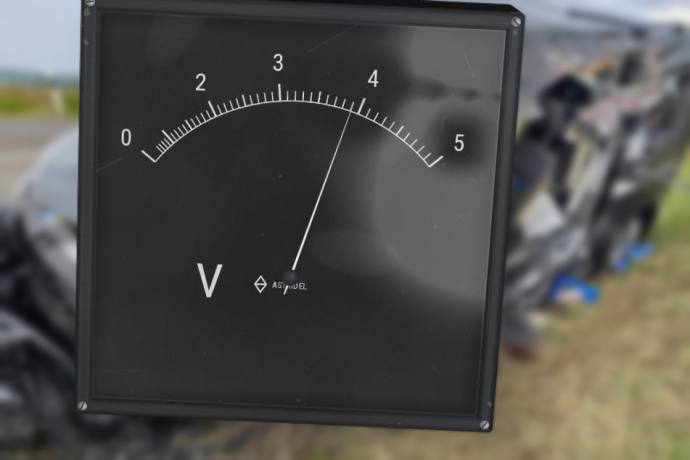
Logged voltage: 3.9 V
